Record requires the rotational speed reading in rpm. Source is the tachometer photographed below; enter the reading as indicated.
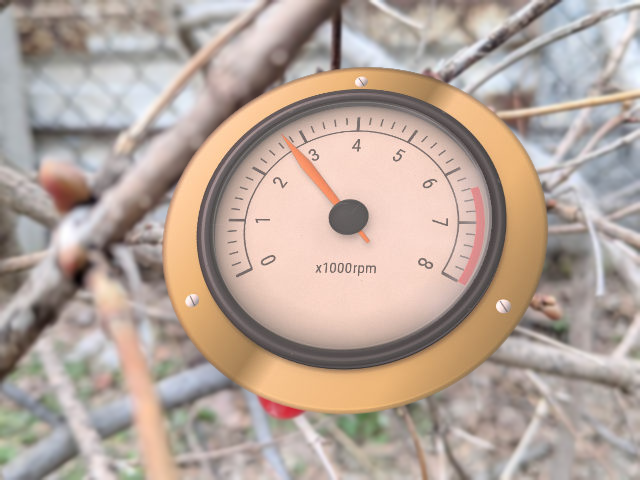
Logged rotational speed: 2700 rpm
